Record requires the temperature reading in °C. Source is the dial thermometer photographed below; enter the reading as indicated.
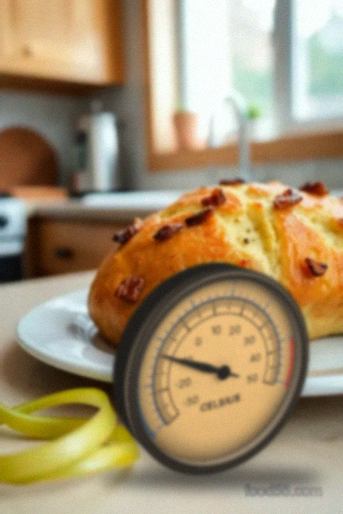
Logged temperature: -10 °C
